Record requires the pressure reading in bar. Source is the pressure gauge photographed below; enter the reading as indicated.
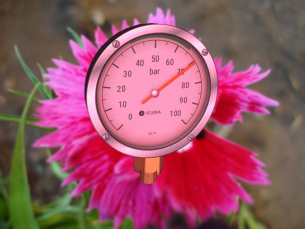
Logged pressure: 70 bar
